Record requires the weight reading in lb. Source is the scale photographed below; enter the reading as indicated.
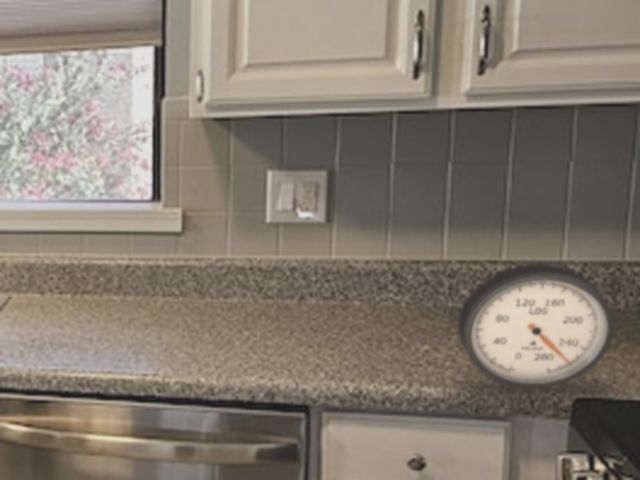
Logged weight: 260 lb
